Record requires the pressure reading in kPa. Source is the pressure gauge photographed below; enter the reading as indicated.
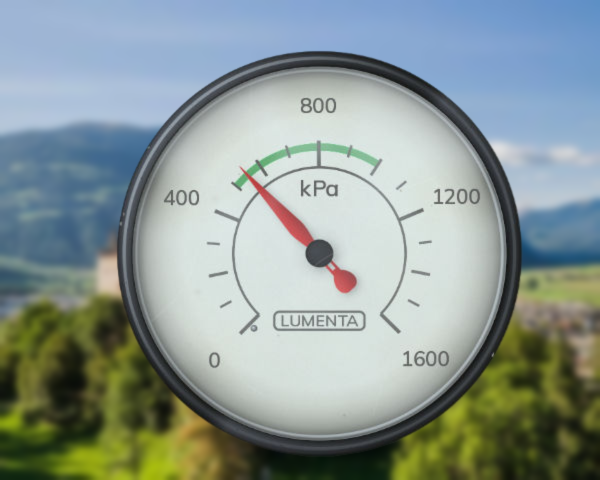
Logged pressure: 550 kPa
